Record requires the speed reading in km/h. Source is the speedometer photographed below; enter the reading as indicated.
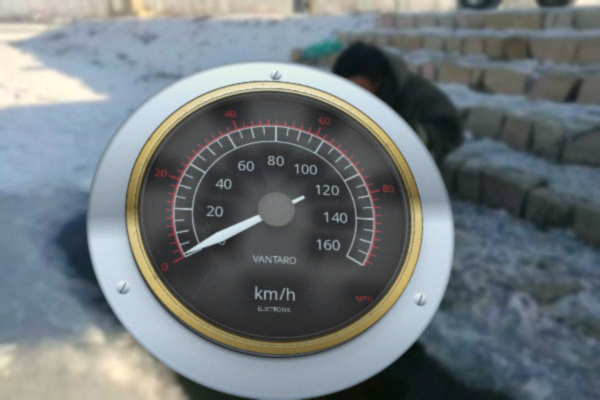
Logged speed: 0 km/h
